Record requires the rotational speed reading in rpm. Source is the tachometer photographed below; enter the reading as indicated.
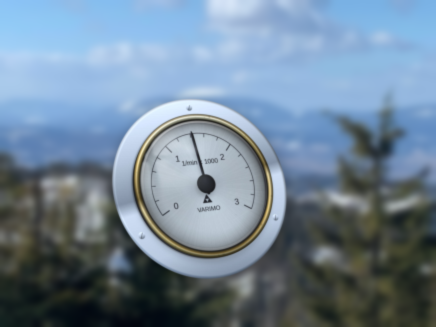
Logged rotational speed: 1400 rpm
